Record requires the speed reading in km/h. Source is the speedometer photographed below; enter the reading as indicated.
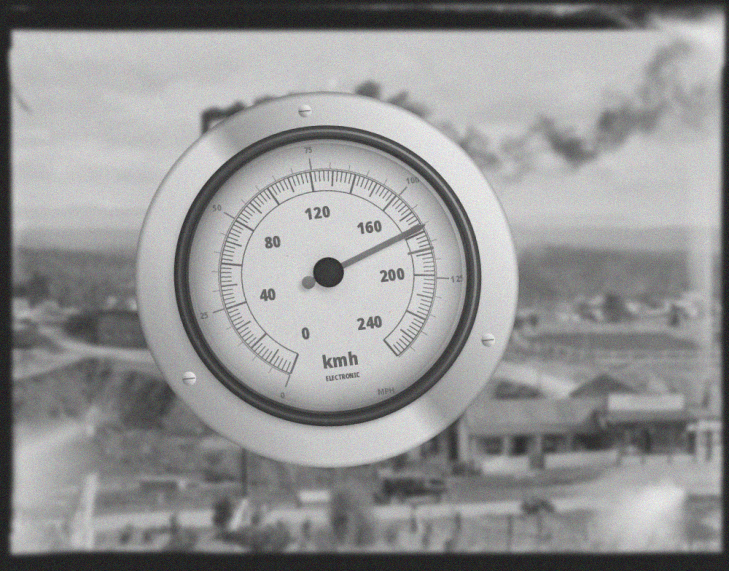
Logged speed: 178 km/h
